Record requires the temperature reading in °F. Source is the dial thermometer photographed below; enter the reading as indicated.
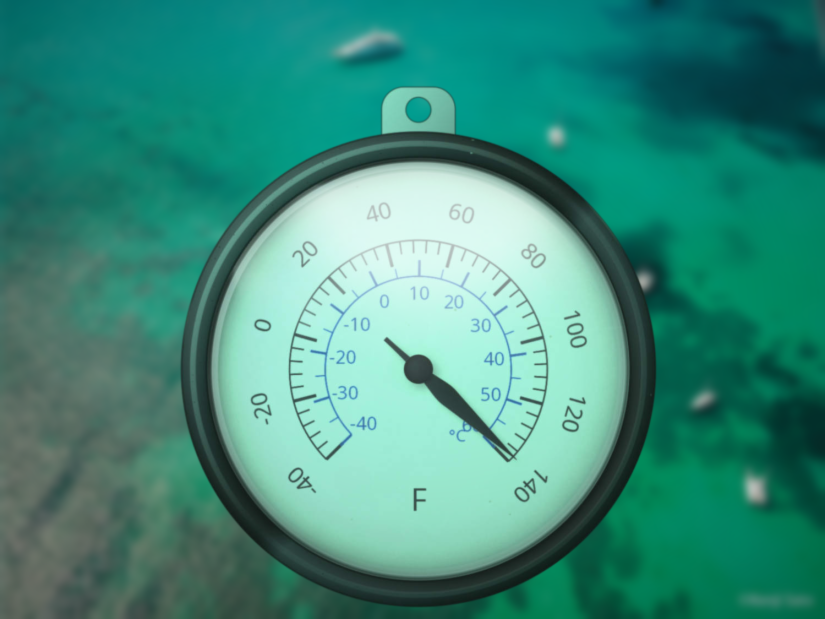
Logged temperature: 138 °F
